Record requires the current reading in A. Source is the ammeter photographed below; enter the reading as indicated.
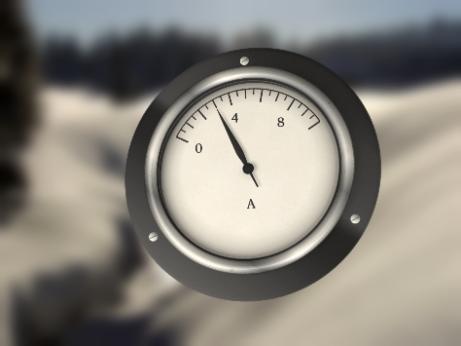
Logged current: 3 A
